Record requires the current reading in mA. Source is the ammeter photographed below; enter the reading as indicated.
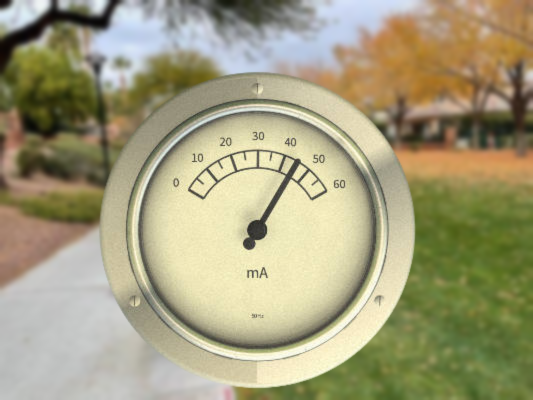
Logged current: 45 mA
